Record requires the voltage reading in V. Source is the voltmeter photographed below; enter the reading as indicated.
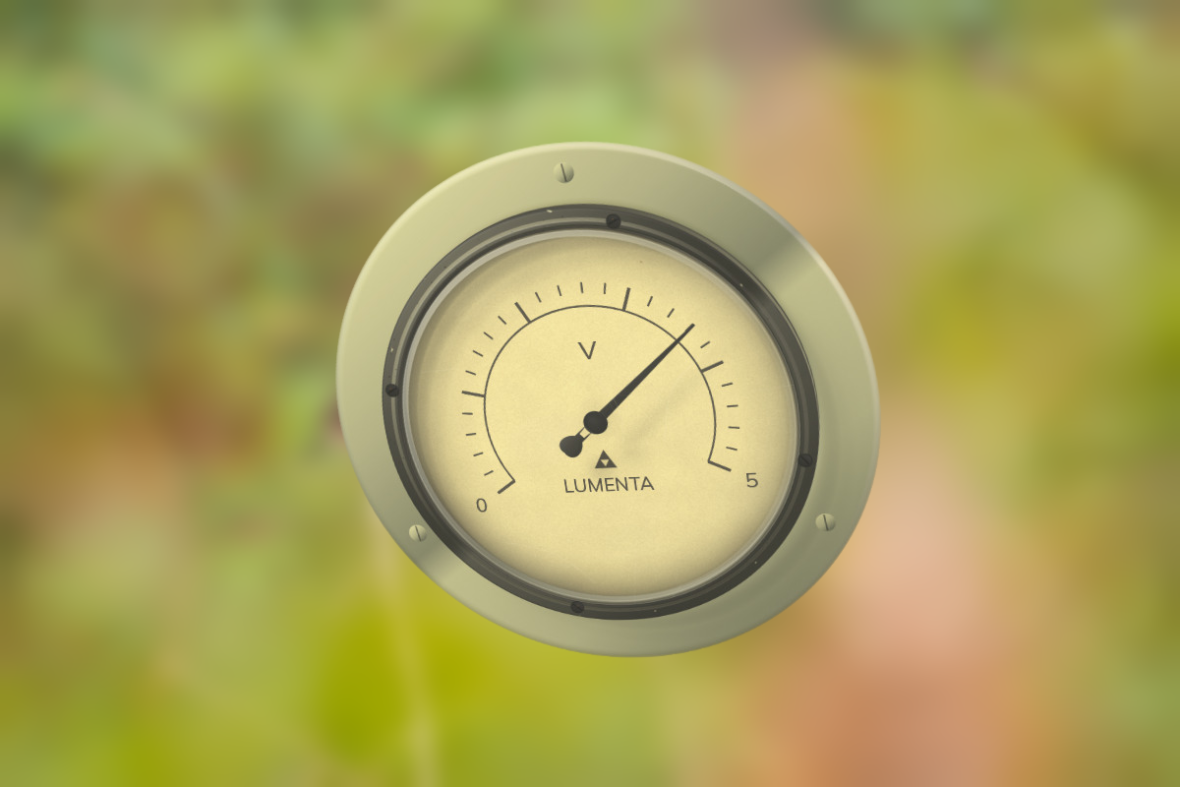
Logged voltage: 3.6 V
